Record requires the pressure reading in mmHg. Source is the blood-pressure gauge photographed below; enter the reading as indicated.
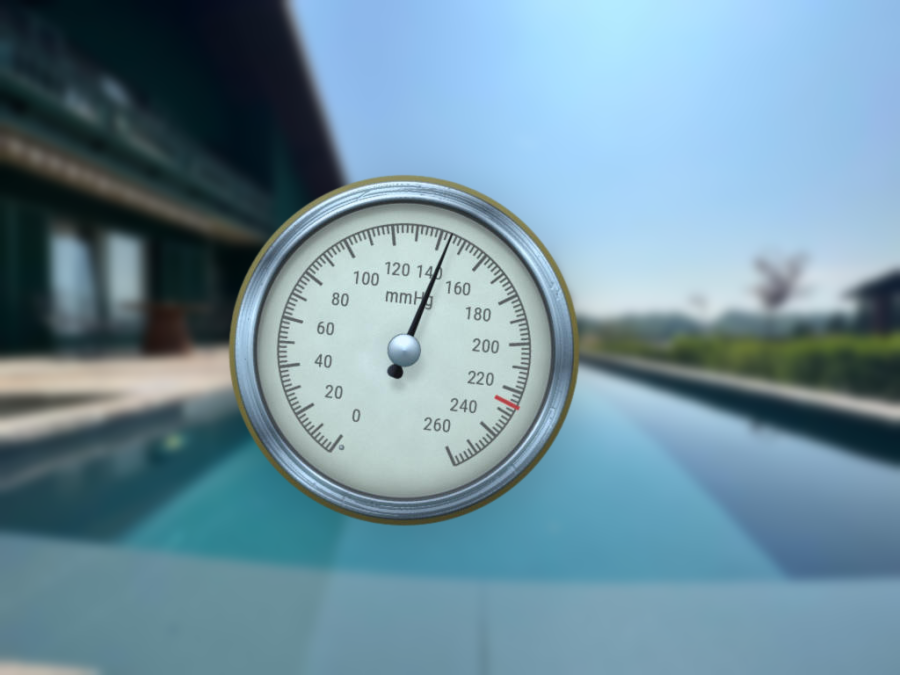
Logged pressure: 144 mmHg
